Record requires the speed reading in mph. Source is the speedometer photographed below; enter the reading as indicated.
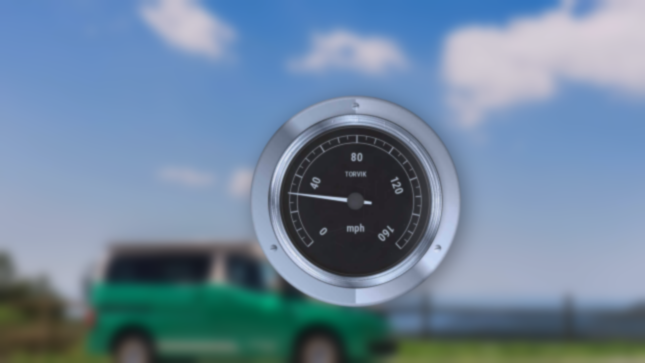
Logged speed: 30 mph
